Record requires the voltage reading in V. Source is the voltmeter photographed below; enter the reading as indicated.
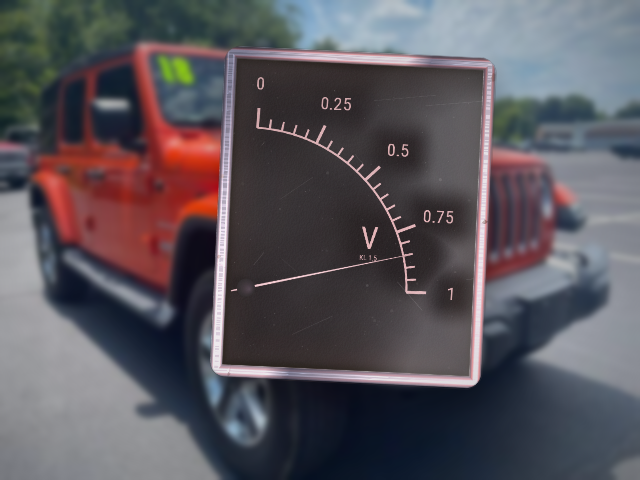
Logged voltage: 0.85 V
